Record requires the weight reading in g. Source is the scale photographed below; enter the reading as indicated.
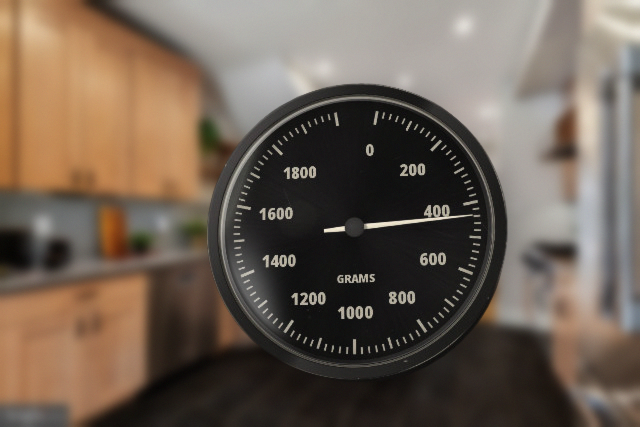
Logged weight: 440 g
